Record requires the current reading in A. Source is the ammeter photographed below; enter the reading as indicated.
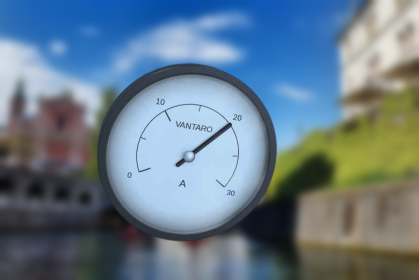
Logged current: 20 A
